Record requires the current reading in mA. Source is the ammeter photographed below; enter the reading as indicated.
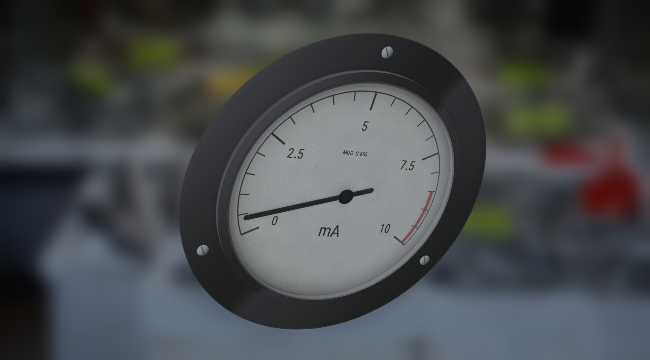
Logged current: 0.5 mA
